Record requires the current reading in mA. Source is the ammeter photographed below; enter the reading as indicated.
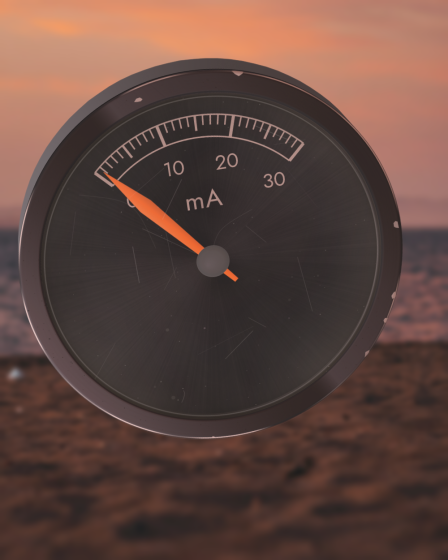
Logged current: 1 mA
